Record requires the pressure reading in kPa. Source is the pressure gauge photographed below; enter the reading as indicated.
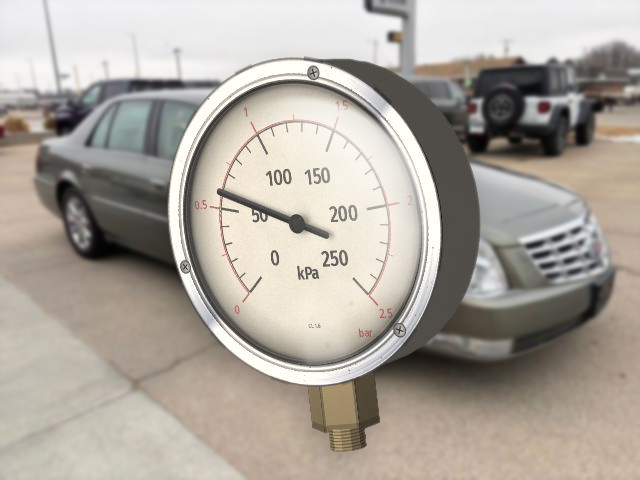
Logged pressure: 60 kPa
